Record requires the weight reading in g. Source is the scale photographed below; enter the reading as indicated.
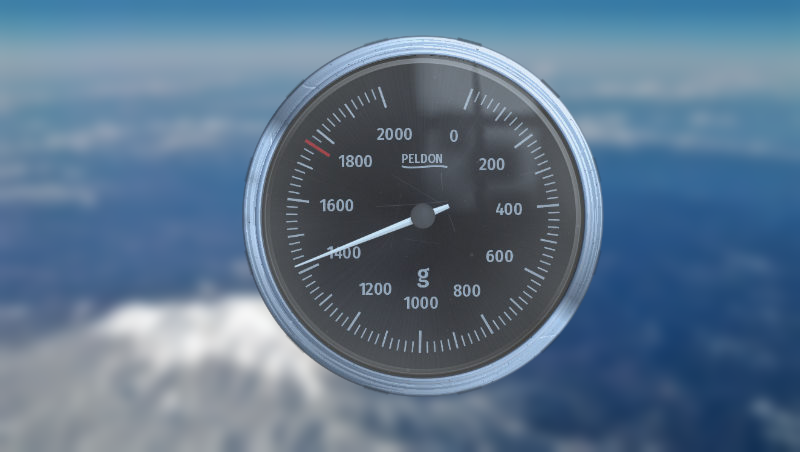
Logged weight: 1420 g
